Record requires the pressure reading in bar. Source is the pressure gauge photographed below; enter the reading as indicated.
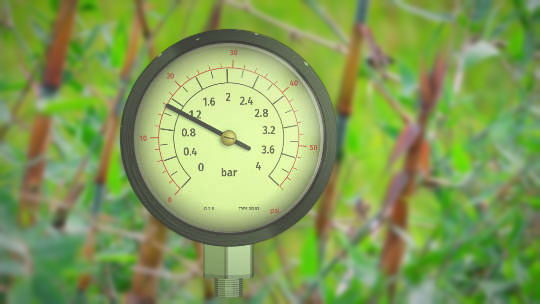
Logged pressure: 1.1 bar
